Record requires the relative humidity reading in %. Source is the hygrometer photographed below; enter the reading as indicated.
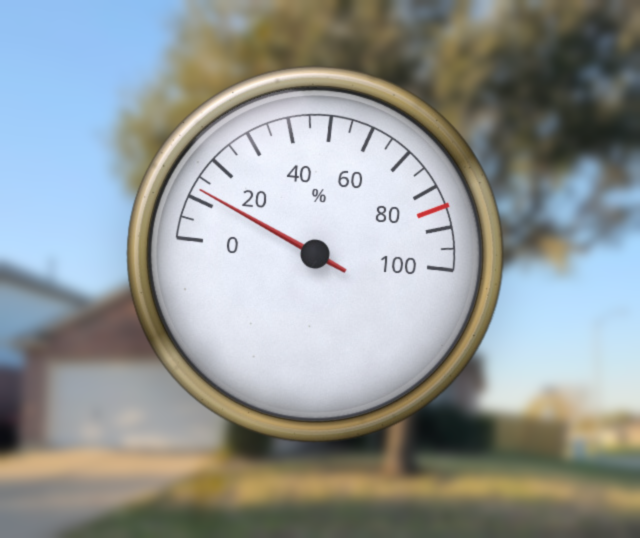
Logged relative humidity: 12.5 %
